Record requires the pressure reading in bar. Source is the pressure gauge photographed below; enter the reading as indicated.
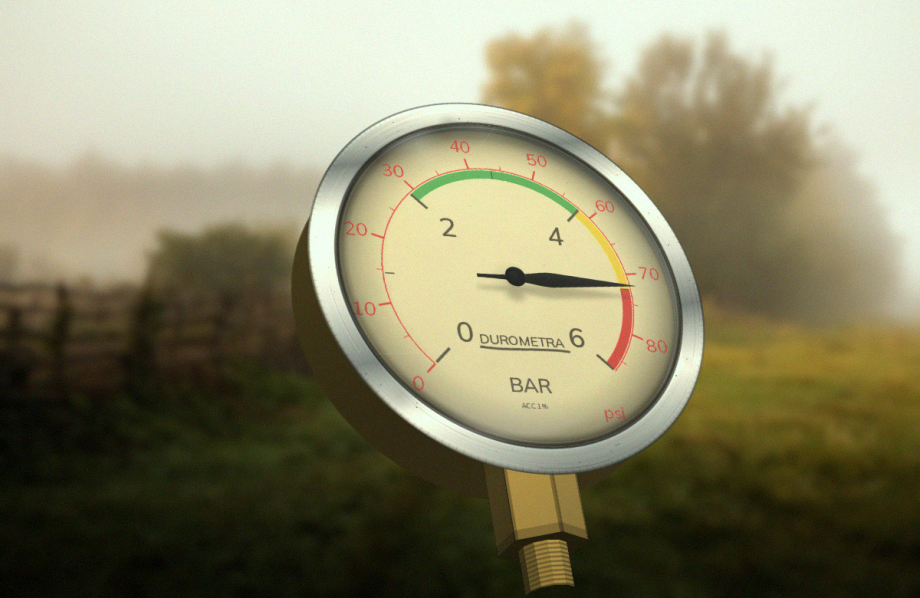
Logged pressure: 5 bar
